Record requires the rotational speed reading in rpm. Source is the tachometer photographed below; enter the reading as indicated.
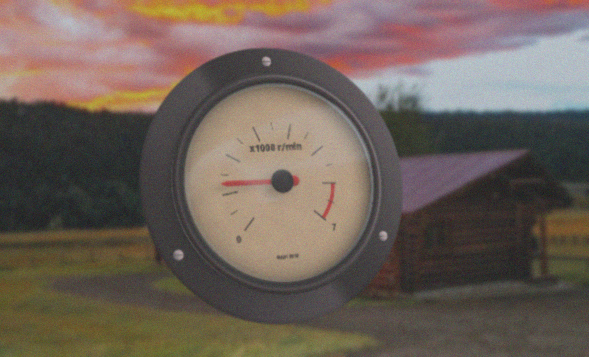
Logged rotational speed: 1250 rpm
